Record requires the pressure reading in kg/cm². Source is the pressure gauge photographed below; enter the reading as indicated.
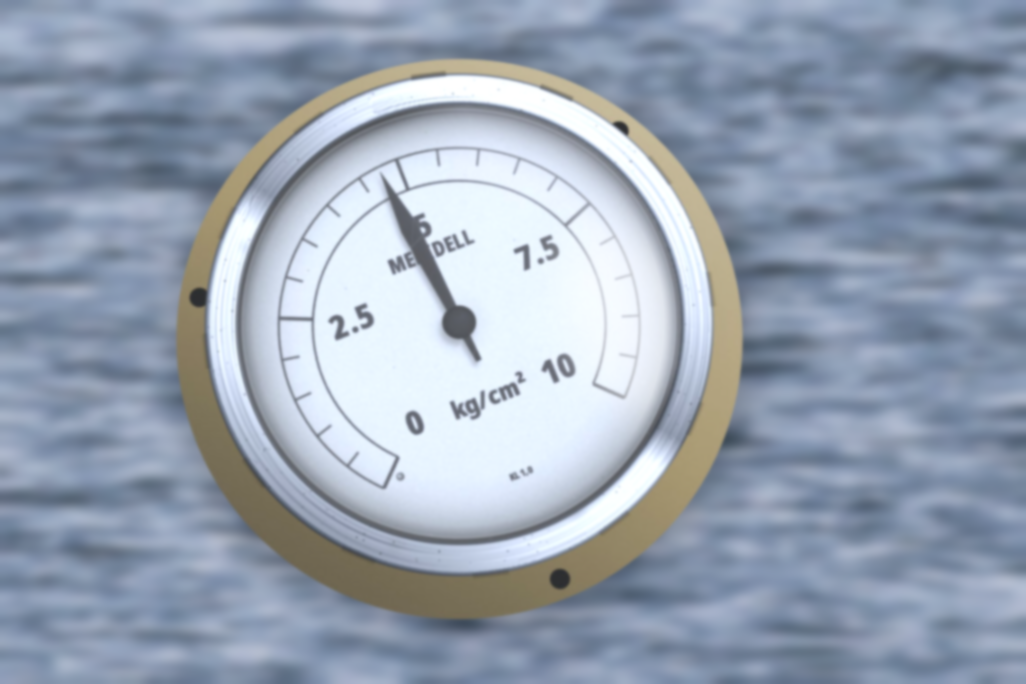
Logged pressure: 4.75 kg/cm²
